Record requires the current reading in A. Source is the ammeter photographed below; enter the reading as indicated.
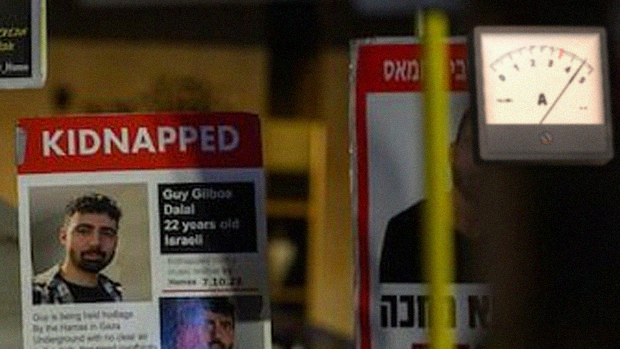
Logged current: 4.5 A
